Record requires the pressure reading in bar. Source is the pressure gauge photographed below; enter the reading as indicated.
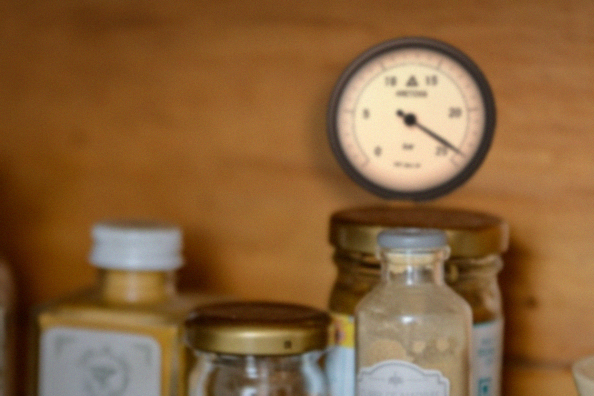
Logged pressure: 24 bar
